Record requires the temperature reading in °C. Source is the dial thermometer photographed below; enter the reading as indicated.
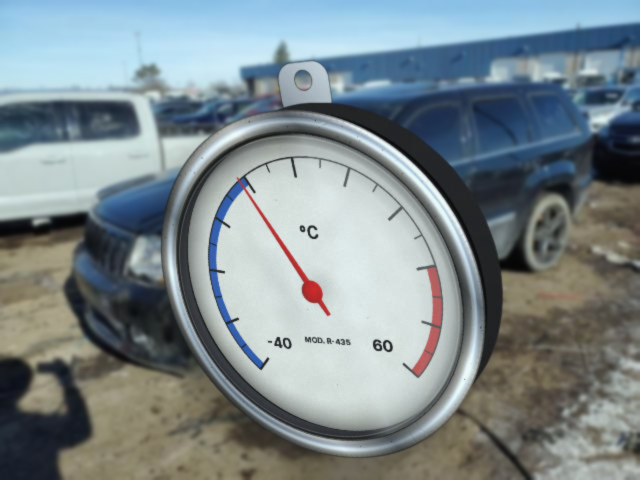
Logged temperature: 0 °C
